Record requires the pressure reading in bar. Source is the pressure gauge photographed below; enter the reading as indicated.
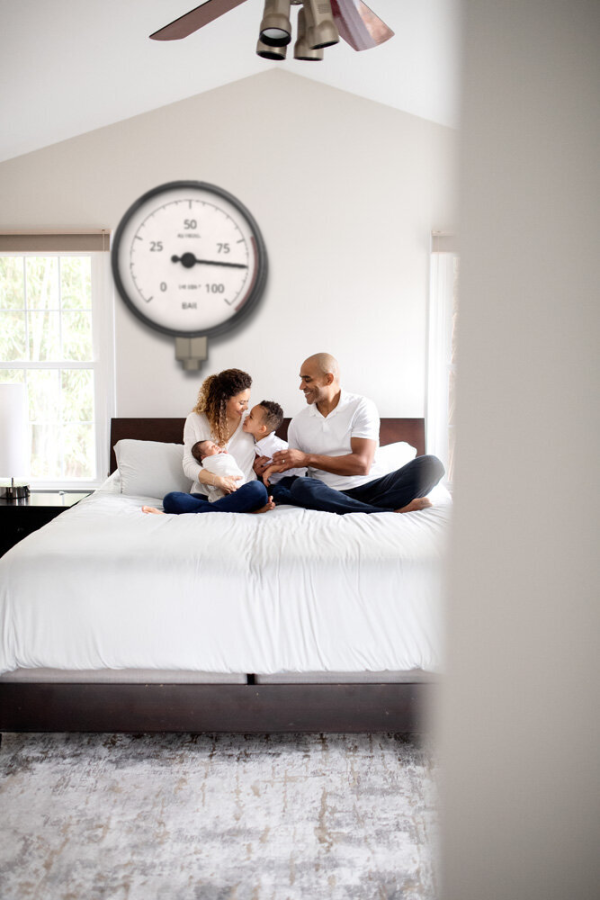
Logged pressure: 85 bar
